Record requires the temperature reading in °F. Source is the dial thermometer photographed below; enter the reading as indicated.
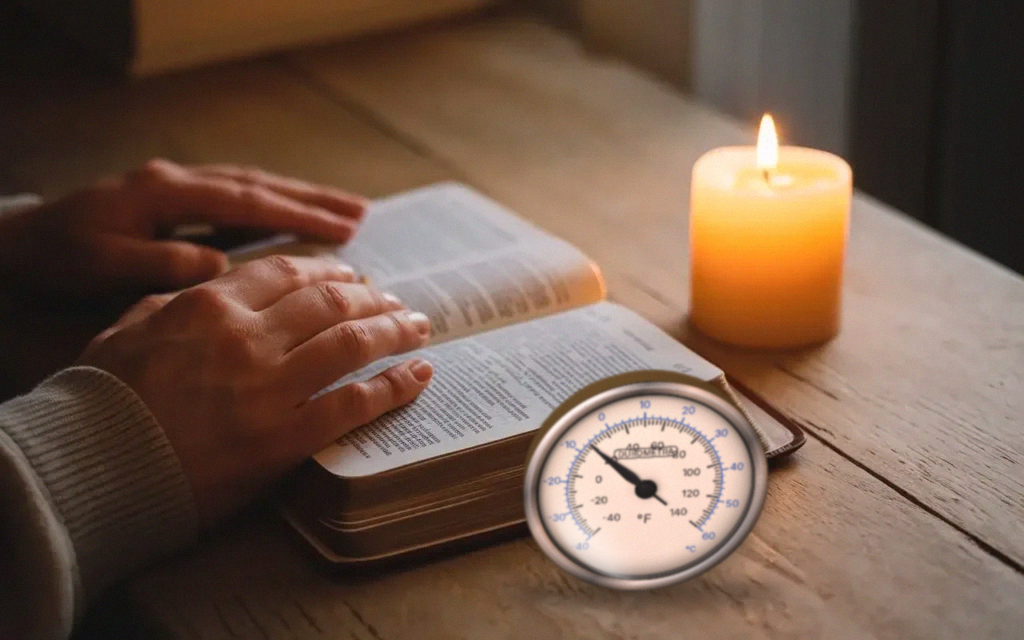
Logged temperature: 20 °F
